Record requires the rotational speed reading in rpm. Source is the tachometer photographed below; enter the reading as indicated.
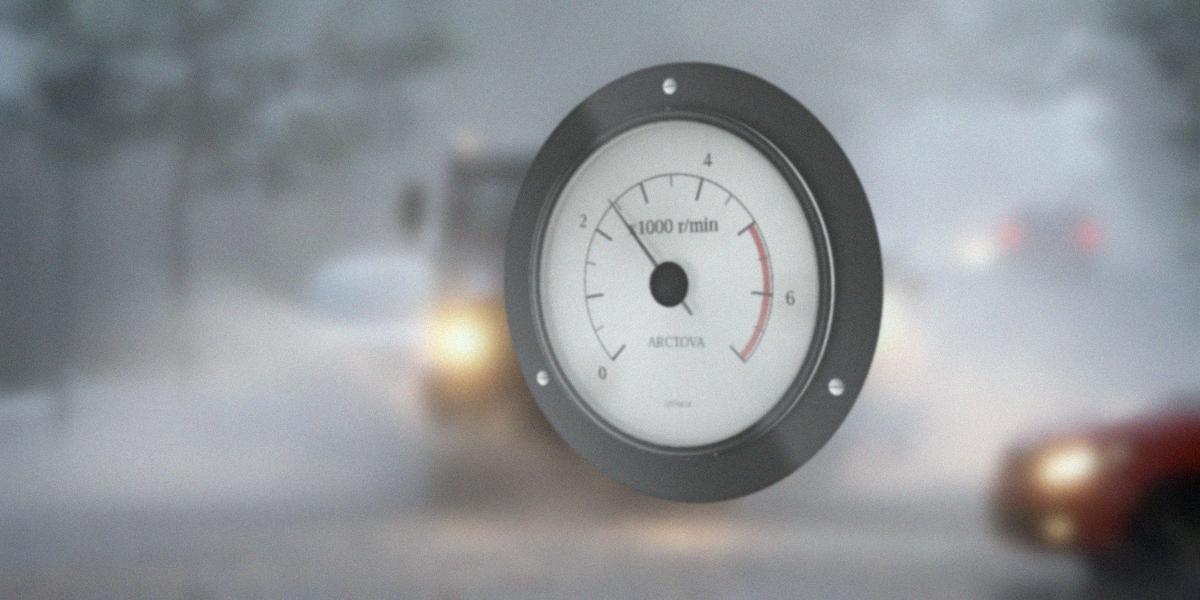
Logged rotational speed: 2500 rpm
